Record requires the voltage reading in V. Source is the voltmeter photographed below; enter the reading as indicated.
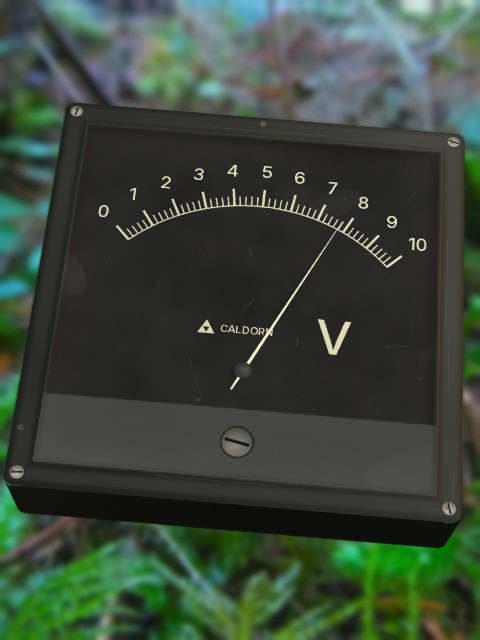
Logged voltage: 7.8 V
